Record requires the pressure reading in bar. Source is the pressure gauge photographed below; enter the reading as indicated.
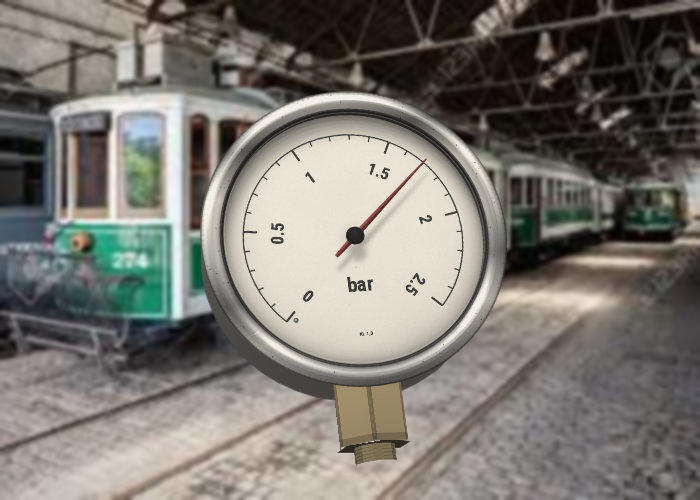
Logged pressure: 1.7 bar
